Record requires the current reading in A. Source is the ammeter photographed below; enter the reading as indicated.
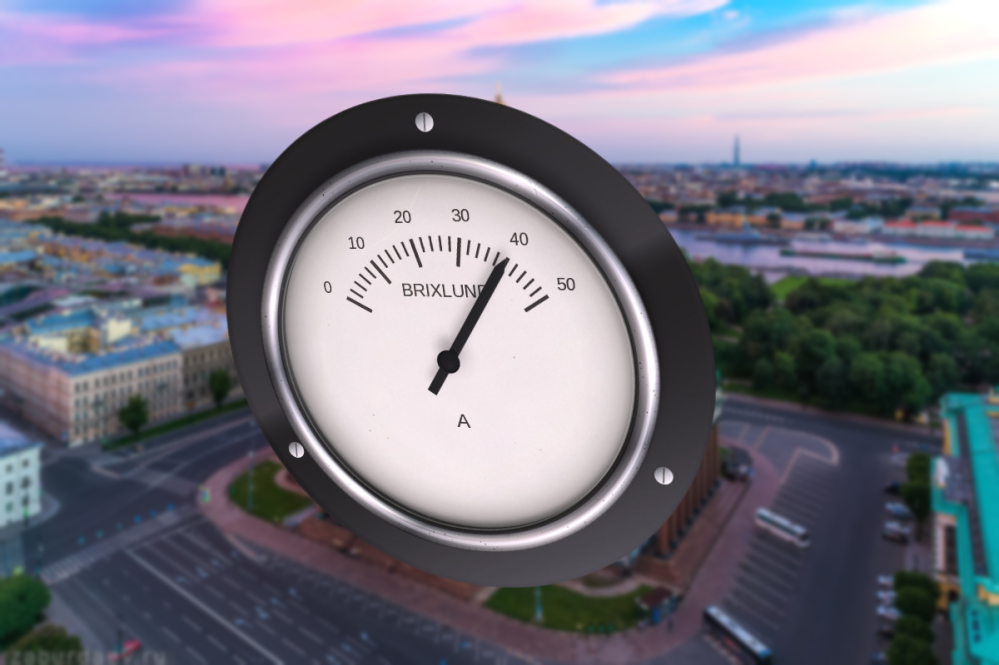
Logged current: 40 A
